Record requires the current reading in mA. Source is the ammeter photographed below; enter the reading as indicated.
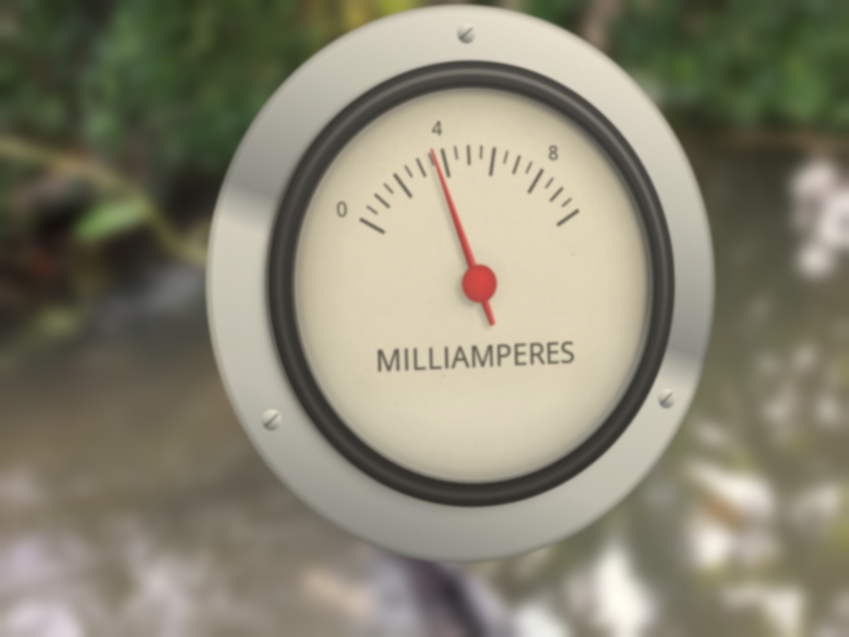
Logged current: 3.5 mA
